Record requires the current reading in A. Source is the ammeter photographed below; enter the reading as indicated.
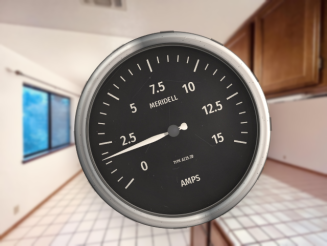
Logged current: 1.75 A
